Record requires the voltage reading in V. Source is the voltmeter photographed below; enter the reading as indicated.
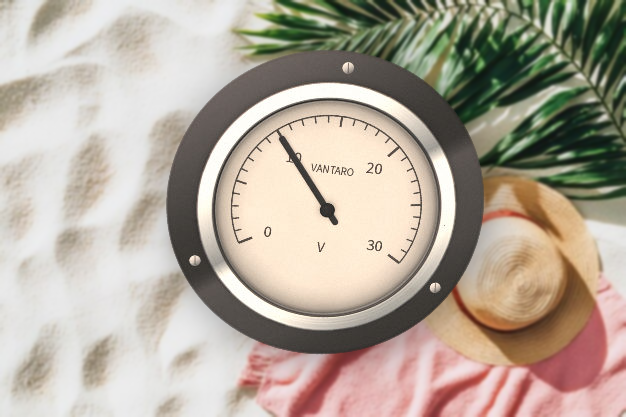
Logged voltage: 10 V
